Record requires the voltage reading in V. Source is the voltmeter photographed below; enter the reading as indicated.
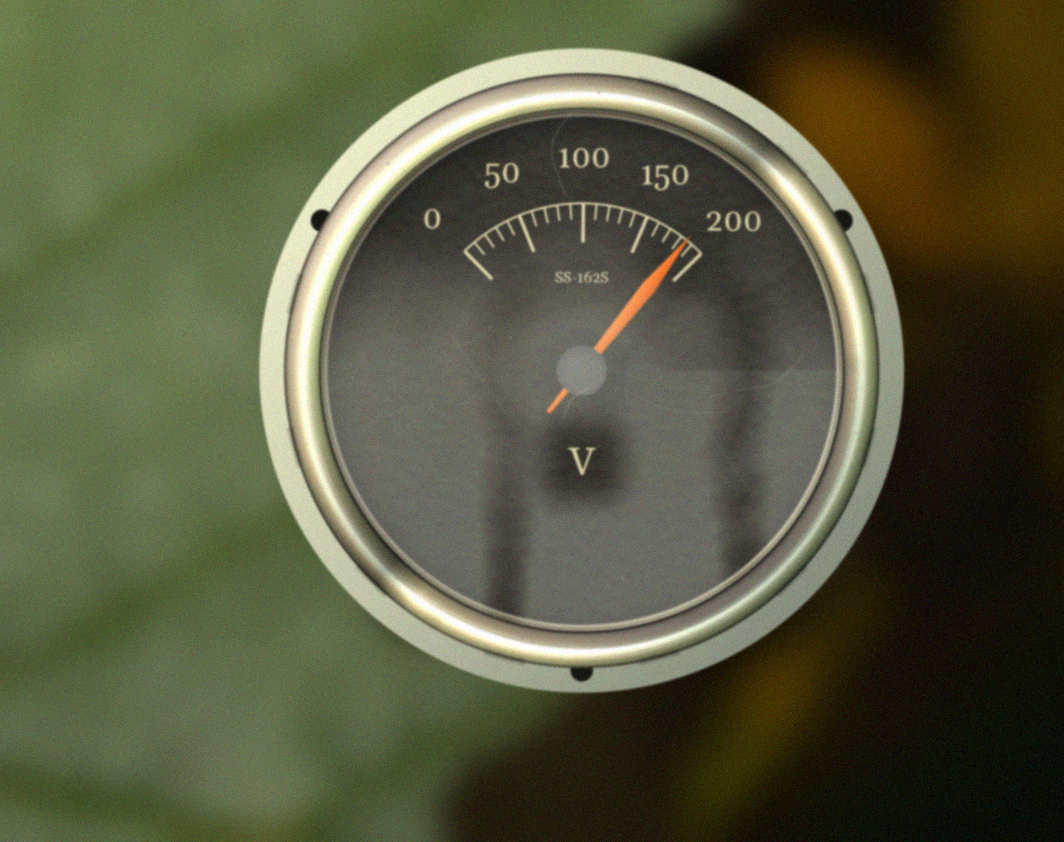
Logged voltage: 185 V
